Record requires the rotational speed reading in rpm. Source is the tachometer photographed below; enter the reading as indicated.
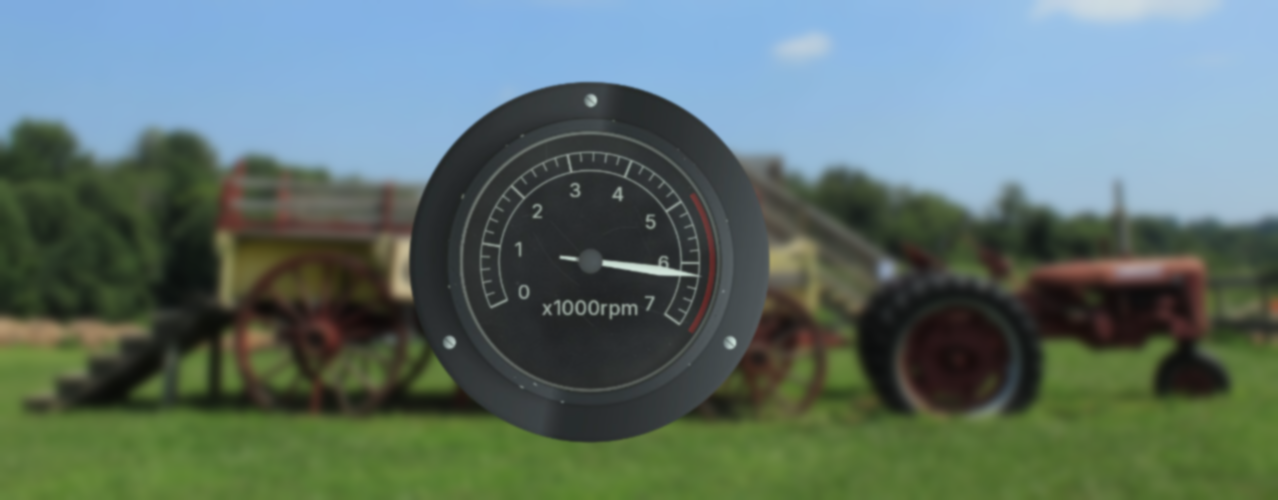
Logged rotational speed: 6200 rpm
